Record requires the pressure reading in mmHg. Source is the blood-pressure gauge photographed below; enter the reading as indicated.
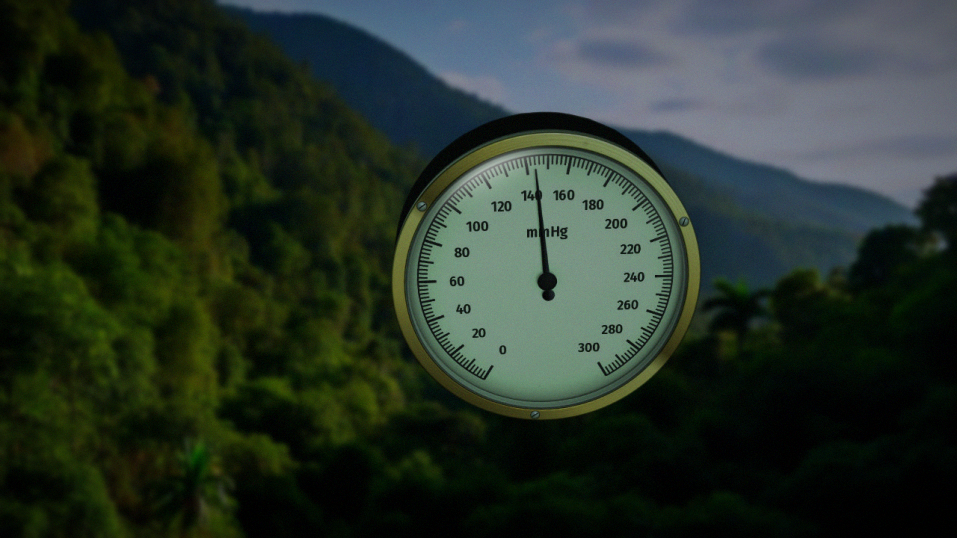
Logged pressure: 144 mmHg
